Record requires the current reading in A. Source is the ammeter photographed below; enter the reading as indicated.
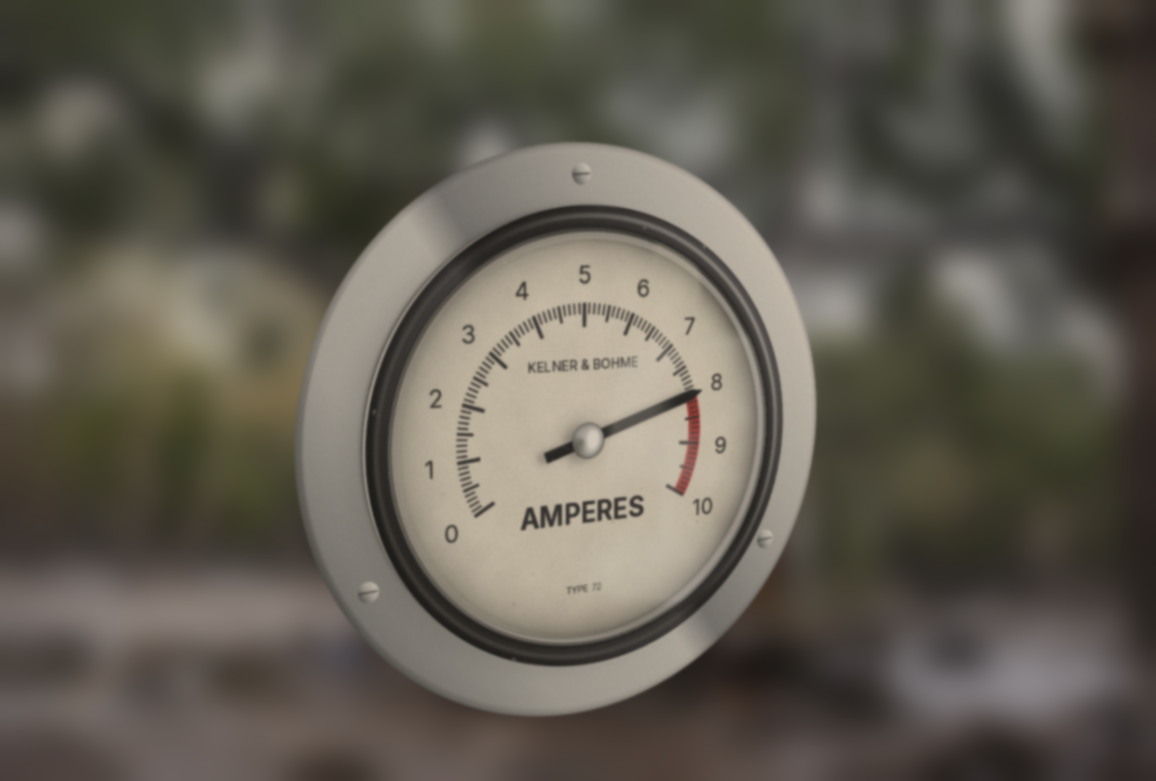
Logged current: 8 A
